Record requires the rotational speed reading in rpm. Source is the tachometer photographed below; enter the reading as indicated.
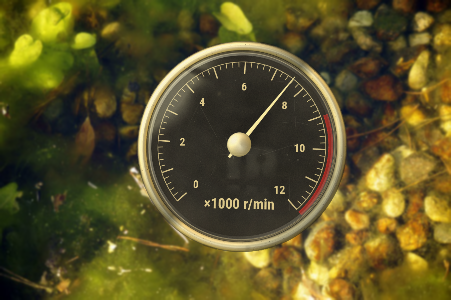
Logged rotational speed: 7600 rpm
